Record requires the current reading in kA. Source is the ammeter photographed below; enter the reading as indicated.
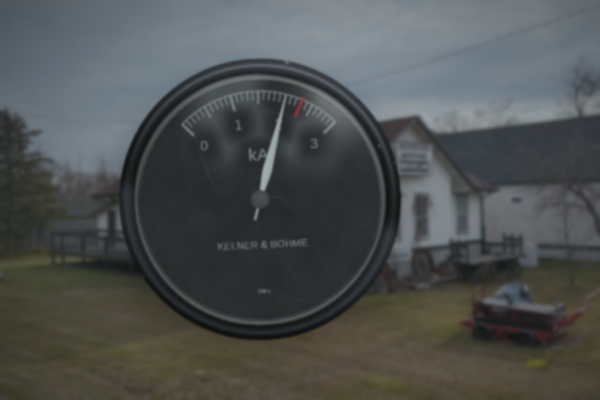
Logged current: 2 kA
